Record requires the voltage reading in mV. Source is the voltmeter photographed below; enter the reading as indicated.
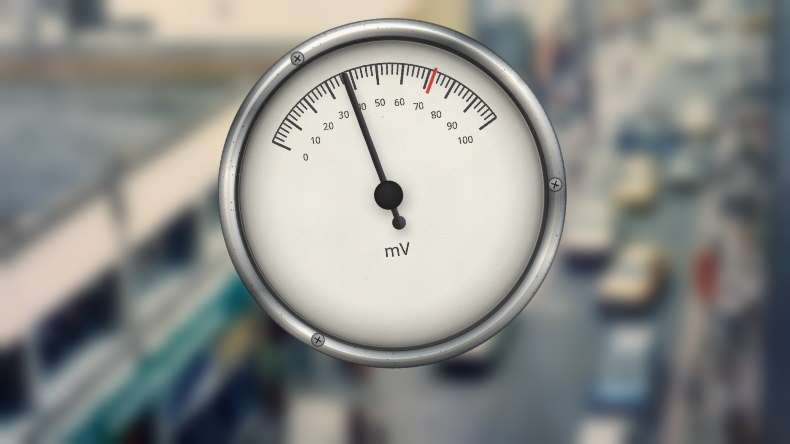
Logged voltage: 38 mV
